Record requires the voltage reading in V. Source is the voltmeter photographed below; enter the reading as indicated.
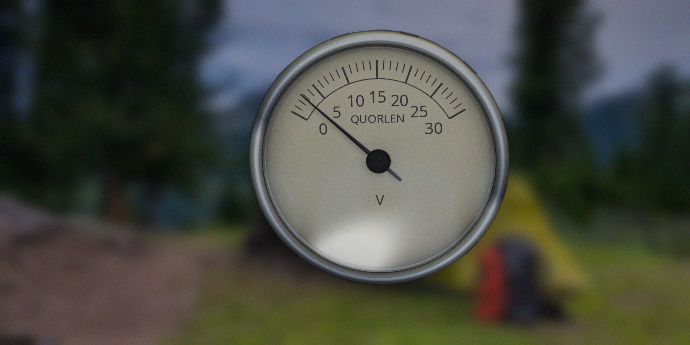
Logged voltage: 3 V
